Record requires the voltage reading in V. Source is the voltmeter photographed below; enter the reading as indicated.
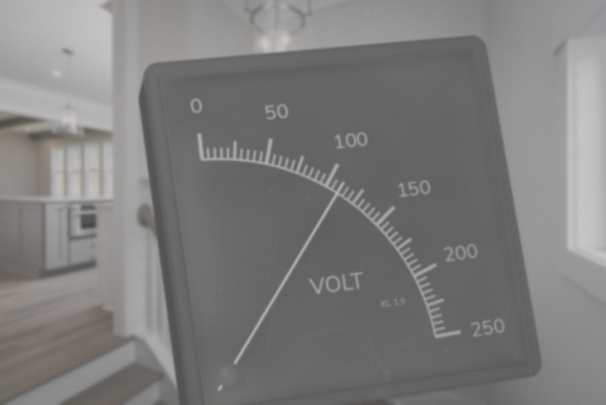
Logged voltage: 110 V
